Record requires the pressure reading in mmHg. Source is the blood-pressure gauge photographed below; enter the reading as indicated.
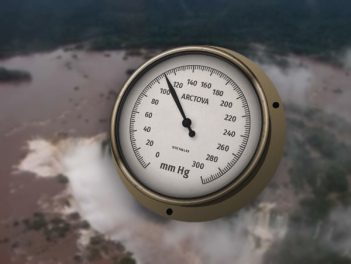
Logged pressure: 110 mmHg
